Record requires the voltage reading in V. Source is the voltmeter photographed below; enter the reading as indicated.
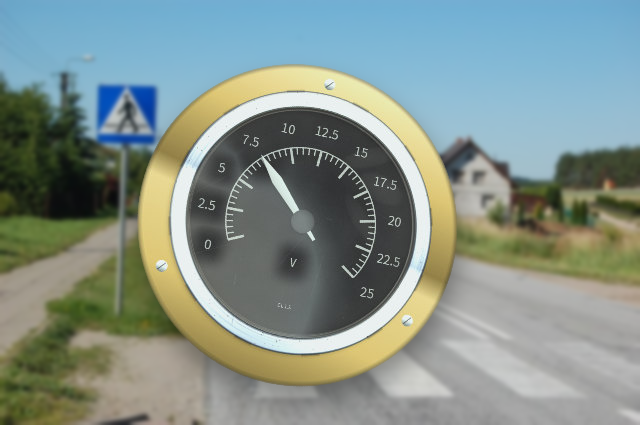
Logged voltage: 7.5 V
